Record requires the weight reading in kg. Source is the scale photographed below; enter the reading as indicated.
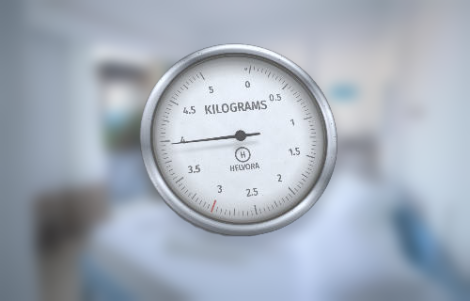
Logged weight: 3.95 kg
